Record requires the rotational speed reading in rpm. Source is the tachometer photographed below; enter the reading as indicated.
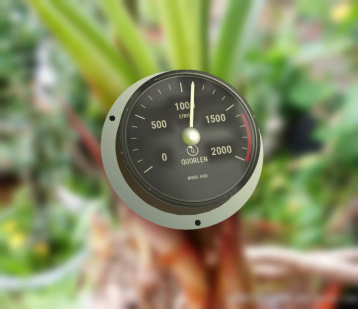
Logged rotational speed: 1100 rpm
